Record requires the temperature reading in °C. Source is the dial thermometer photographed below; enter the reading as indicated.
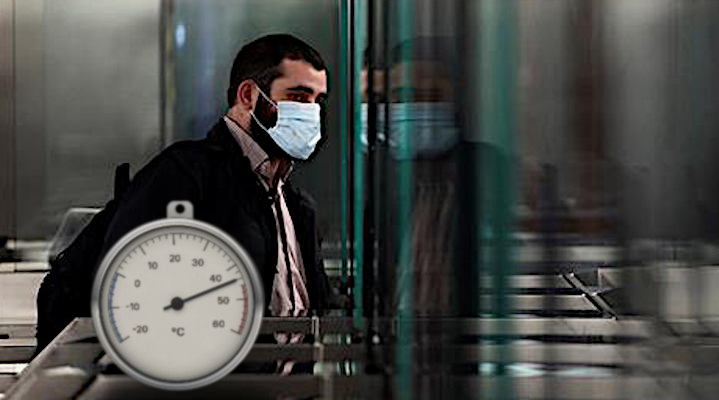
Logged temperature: 44 °C
